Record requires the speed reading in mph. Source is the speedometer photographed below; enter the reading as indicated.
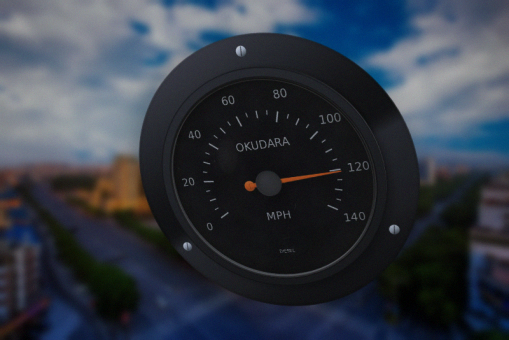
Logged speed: 120 mph
